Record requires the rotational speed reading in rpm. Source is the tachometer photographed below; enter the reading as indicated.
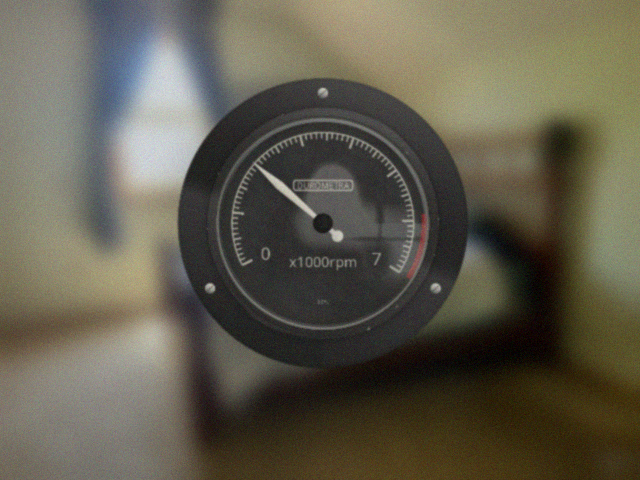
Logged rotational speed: 2000 rpm
